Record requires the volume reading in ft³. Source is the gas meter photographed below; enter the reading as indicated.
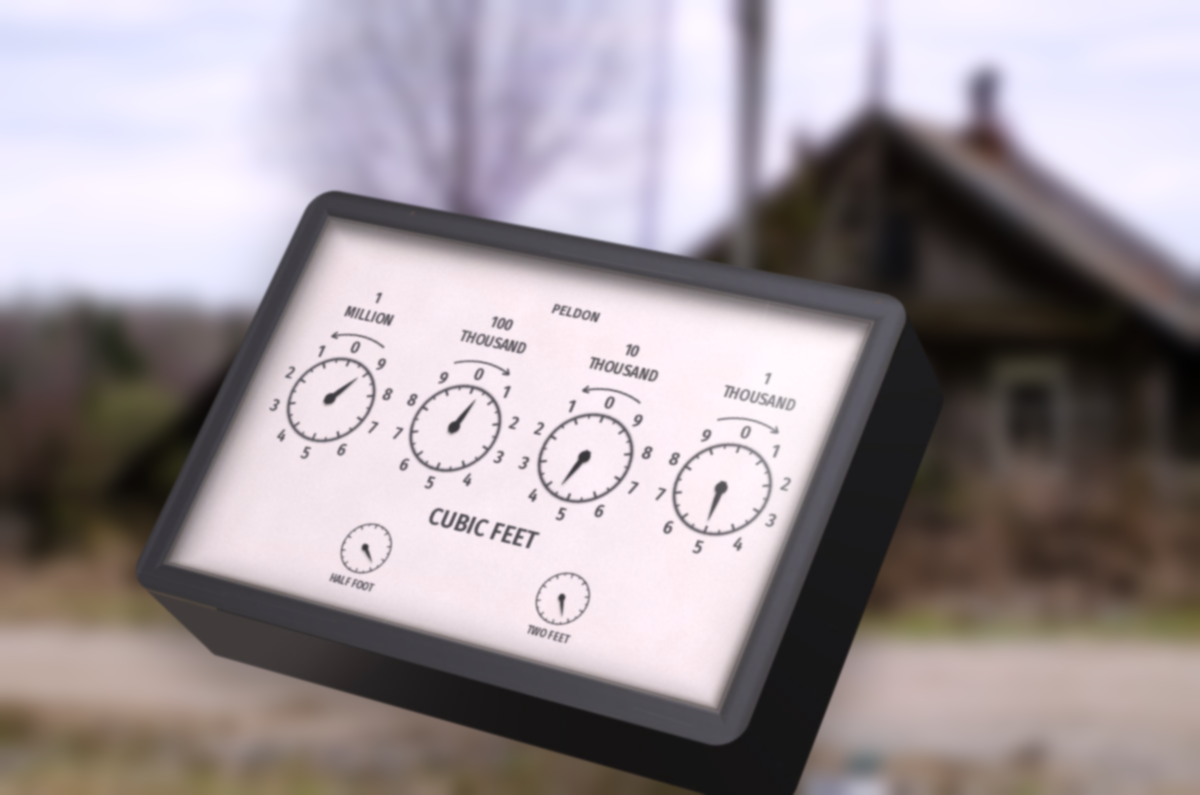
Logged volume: 904500 ft³
